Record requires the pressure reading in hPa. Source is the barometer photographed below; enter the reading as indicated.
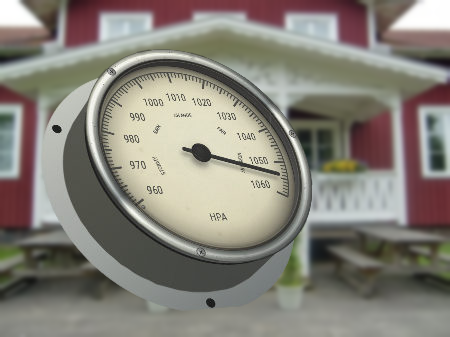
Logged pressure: 1055 hPa
